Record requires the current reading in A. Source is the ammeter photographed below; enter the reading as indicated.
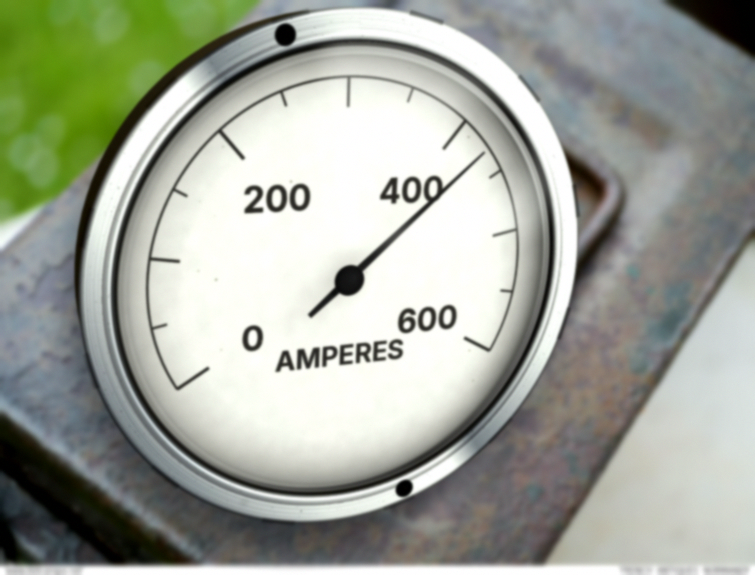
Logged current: 425 A
